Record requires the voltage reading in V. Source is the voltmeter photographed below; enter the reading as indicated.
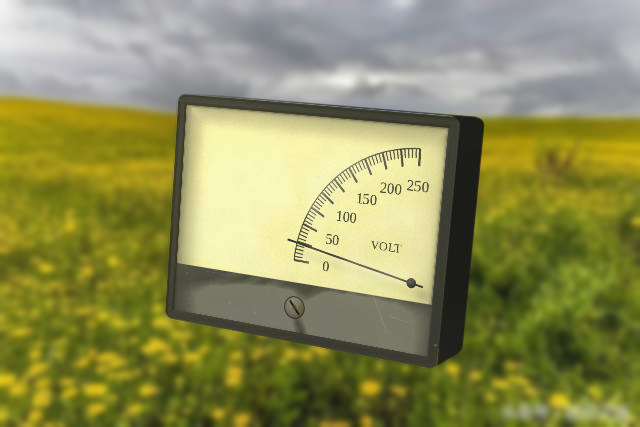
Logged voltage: 25 V
